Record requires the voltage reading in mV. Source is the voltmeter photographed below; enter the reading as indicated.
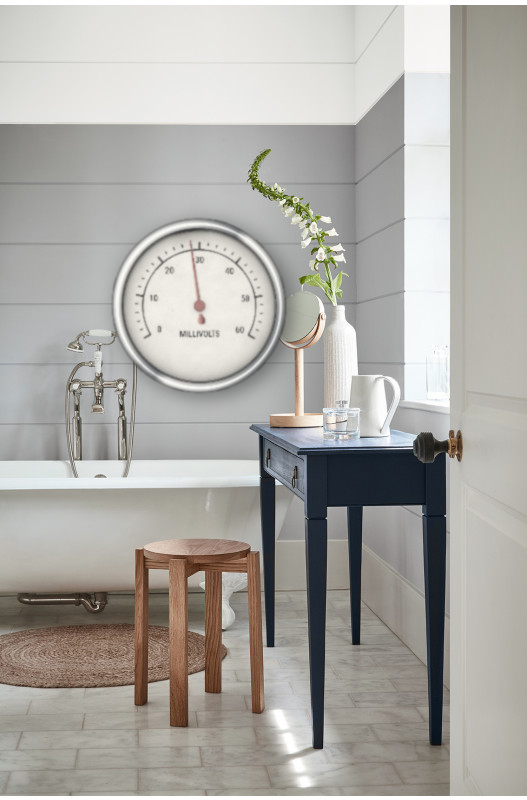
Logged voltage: 28 mV
